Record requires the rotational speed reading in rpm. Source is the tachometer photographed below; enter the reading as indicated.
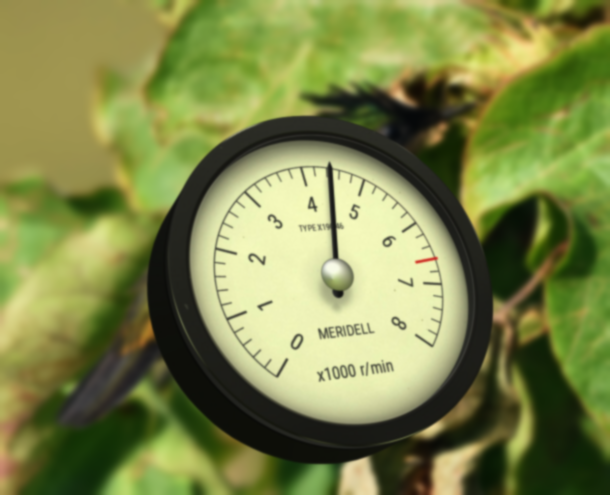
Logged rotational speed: 4400 rpm
